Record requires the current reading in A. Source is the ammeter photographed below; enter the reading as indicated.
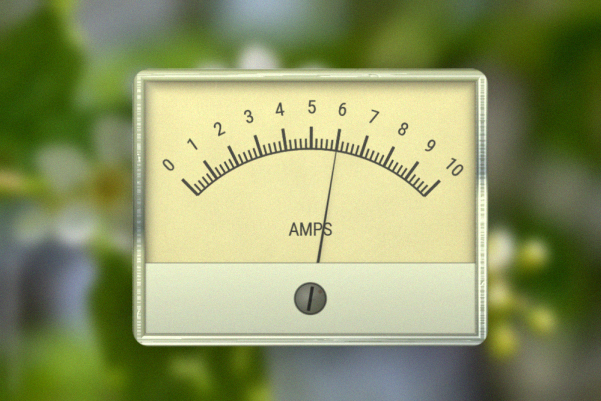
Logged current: 6 A
